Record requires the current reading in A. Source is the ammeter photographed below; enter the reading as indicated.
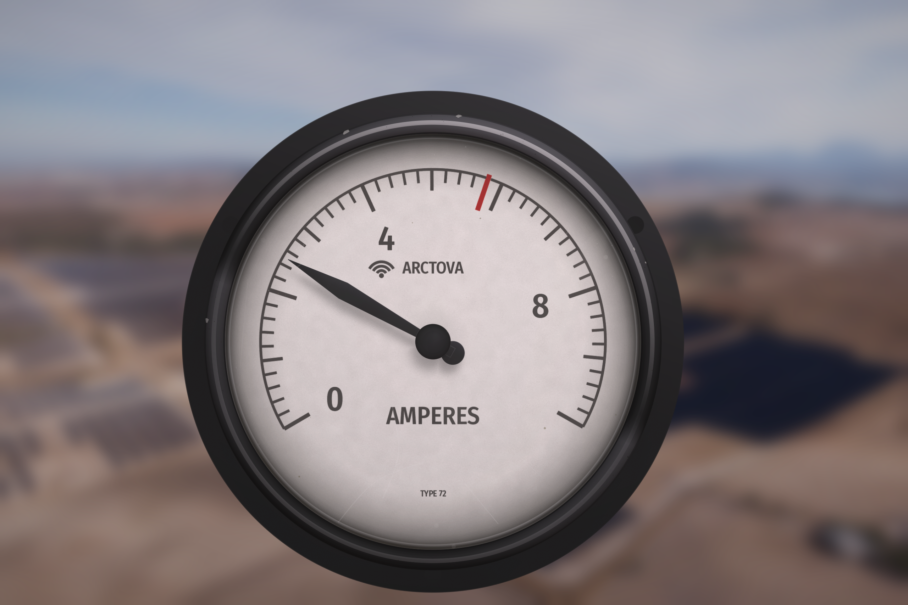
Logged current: 2.5 A
